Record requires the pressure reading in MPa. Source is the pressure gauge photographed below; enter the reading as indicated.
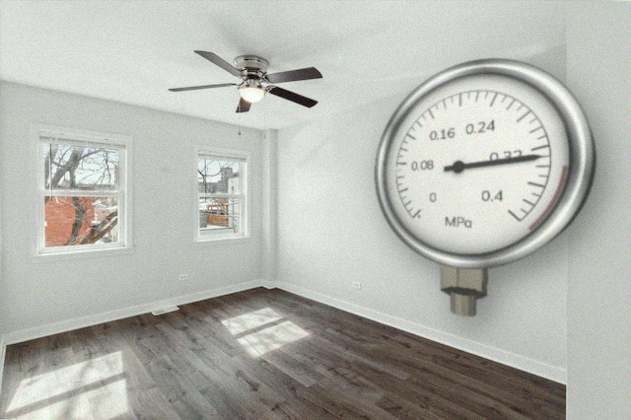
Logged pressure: 0.33 MPa
